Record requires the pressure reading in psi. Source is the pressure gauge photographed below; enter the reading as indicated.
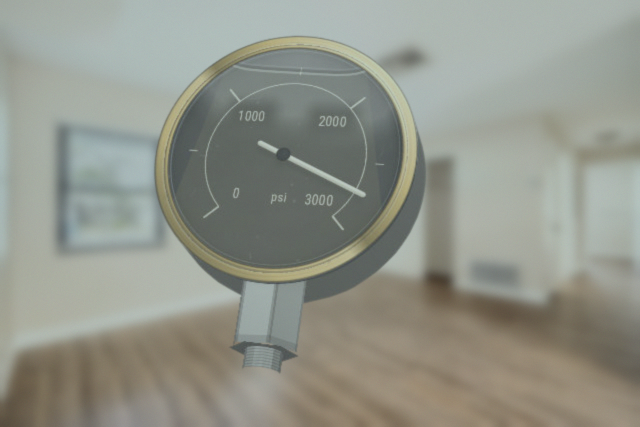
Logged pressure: 2750 psi
